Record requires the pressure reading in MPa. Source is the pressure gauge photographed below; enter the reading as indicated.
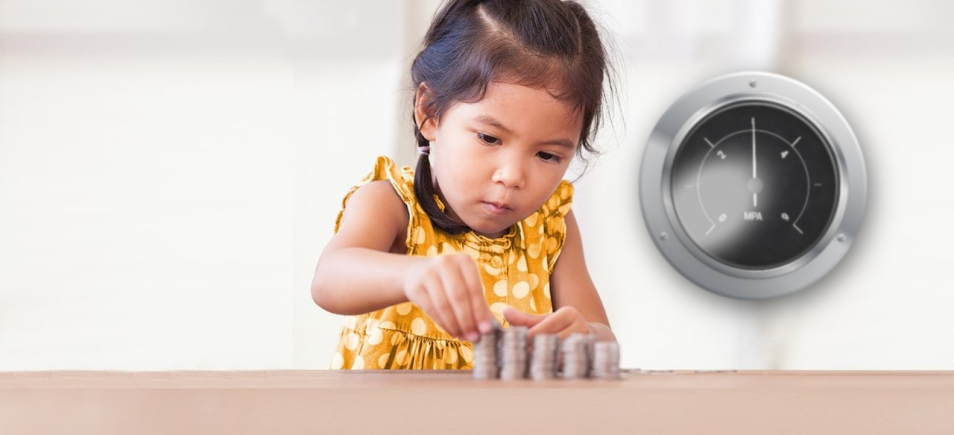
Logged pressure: 3 MPa
